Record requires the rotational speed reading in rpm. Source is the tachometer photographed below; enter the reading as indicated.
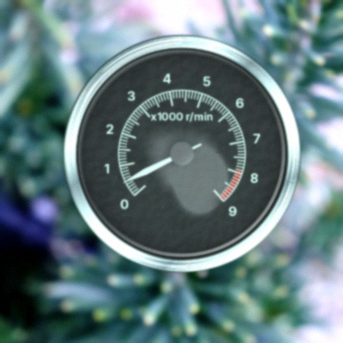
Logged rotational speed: 500 rpm
